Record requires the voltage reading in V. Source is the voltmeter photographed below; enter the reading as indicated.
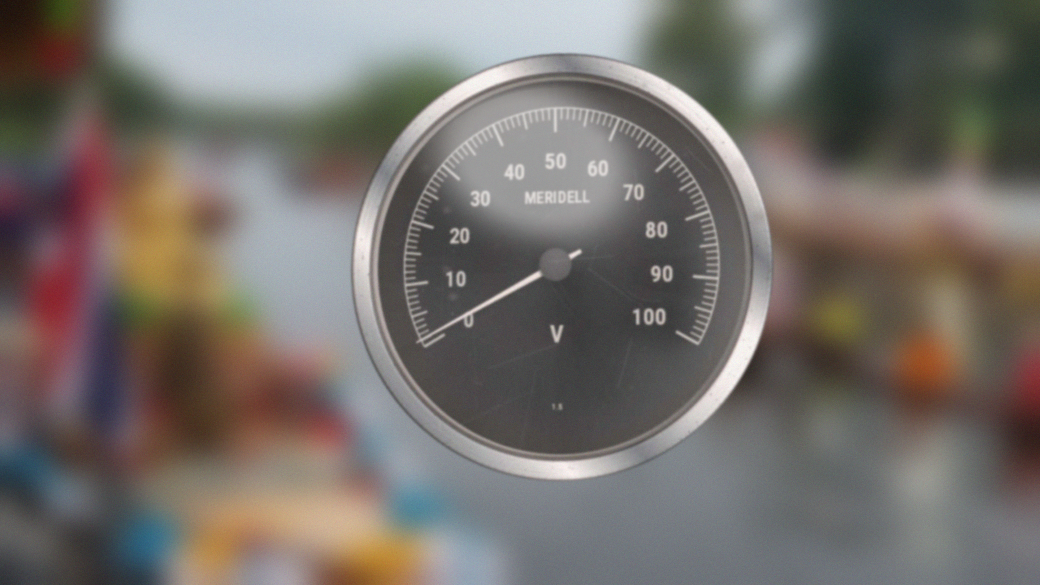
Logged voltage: 1 V
